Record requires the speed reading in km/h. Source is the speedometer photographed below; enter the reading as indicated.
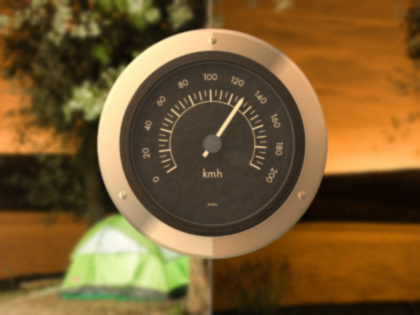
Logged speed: 130 km/h
